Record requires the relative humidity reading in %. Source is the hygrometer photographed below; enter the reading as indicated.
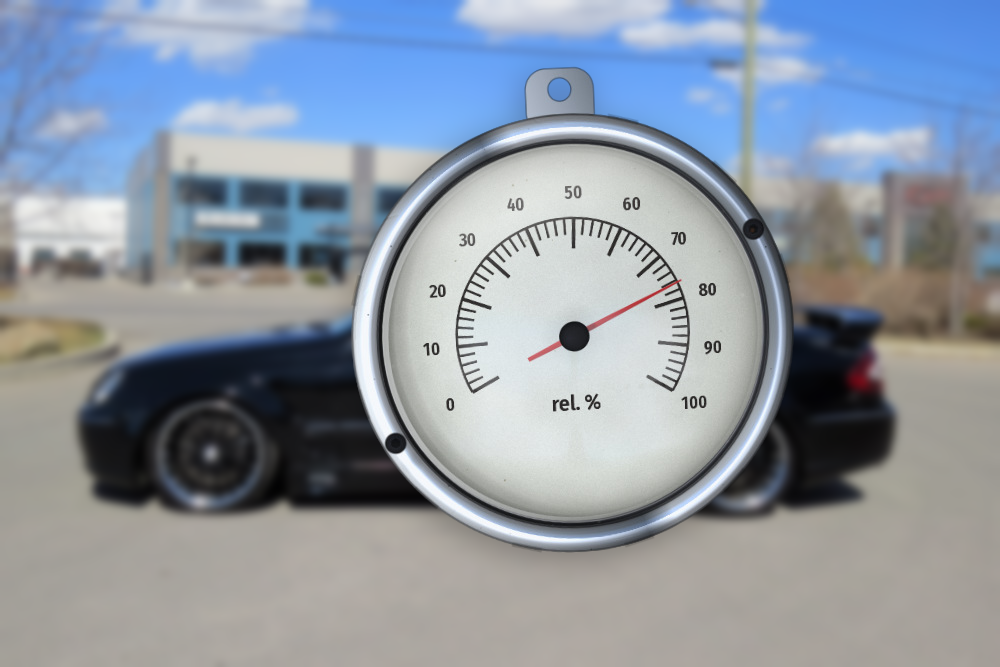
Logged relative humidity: 76 %
